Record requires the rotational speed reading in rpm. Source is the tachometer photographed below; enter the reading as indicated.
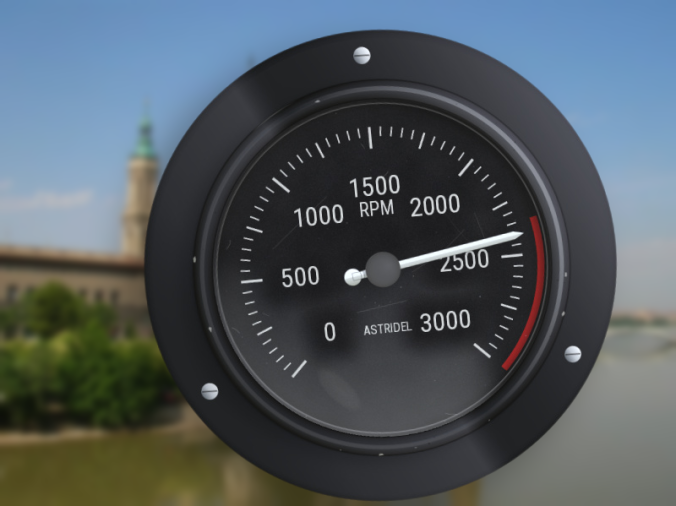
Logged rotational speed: 2400 rpm
